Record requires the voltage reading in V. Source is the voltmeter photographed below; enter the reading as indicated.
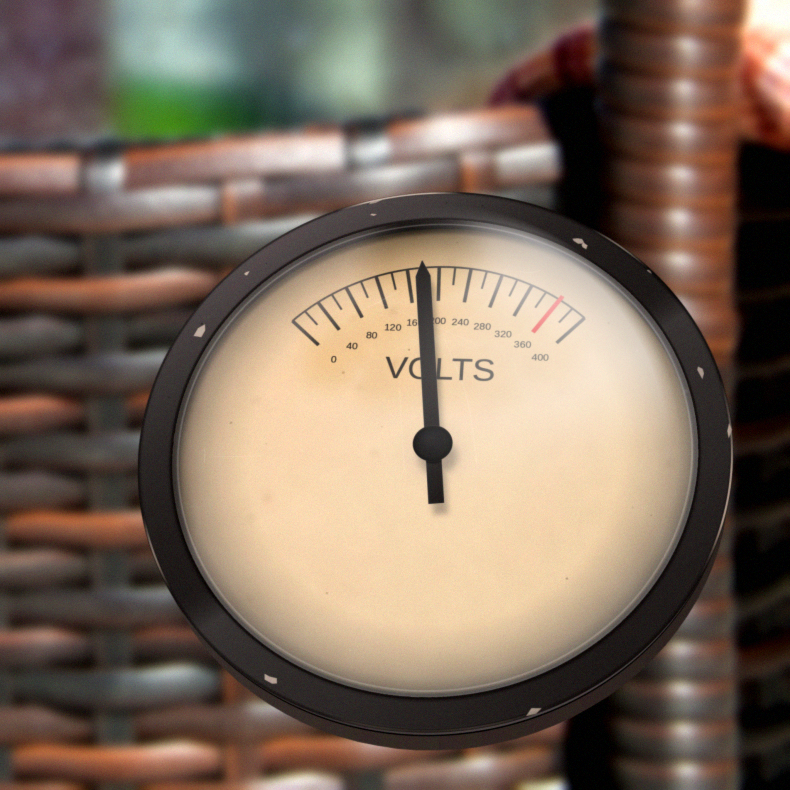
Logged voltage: 180 V
